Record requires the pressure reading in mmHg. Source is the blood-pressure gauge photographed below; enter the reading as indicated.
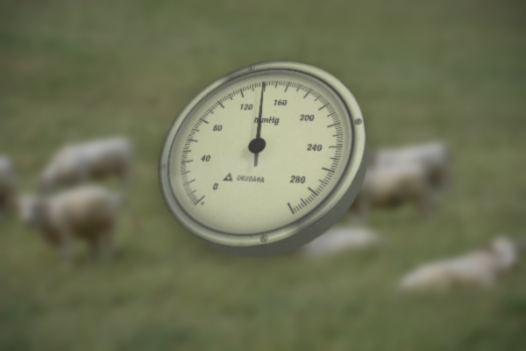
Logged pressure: 140 mmHg
